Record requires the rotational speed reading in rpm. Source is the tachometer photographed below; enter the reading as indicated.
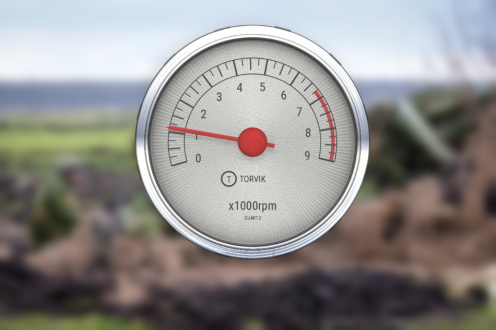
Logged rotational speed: 1125 rpm
